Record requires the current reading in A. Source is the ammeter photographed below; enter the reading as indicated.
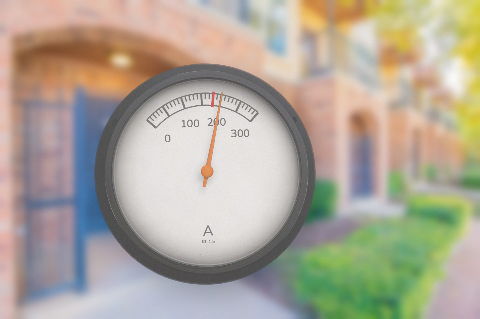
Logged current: 200 A
